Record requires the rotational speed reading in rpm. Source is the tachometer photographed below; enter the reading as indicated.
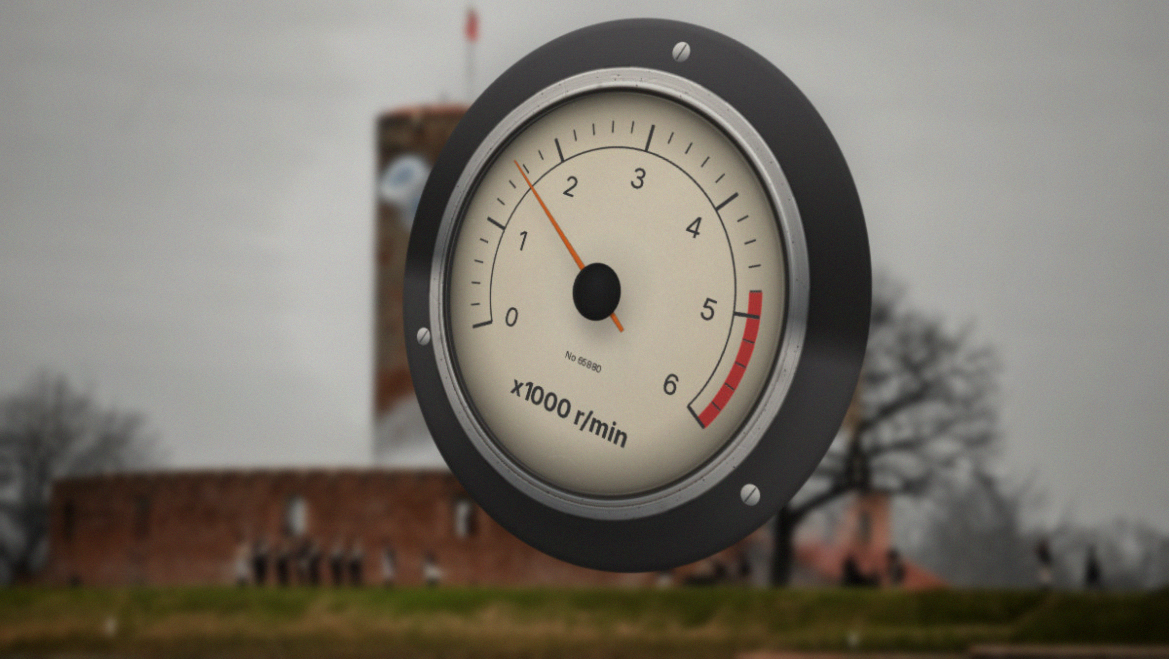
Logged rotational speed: 1600 rpm
